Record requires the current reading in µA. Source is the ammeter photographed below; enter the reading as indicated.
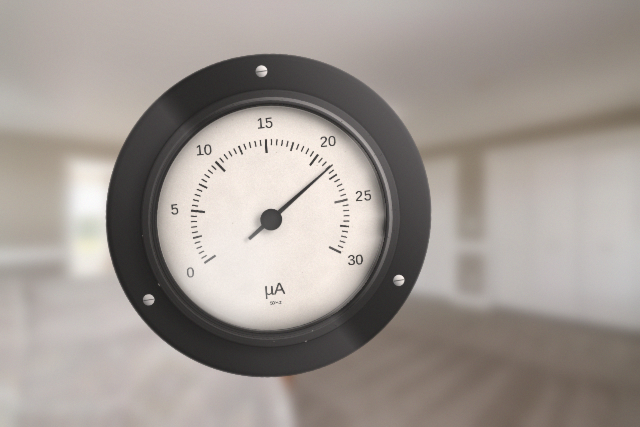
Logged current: 21.5 µA
